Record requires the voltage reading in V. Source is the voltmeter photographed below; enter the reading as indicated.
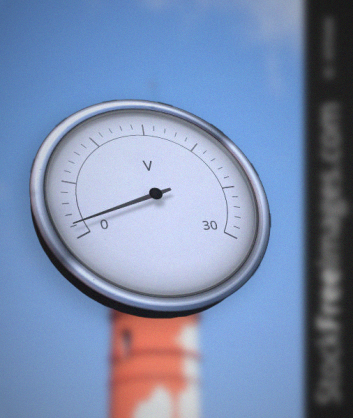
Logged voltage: 1 V
